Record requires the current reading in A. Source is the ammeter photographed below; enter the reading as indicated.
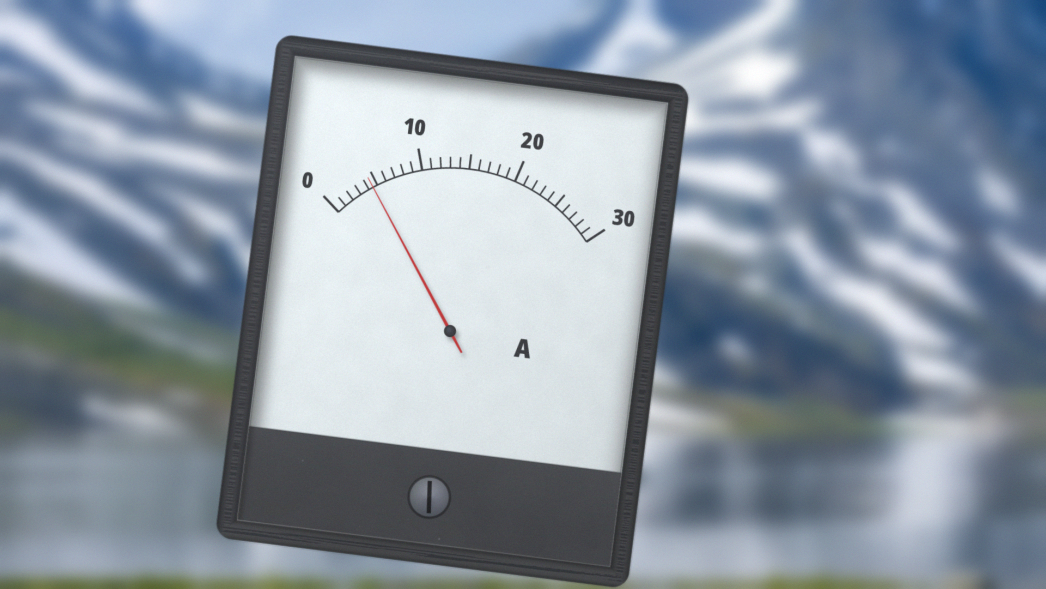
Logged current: 4.5 A
